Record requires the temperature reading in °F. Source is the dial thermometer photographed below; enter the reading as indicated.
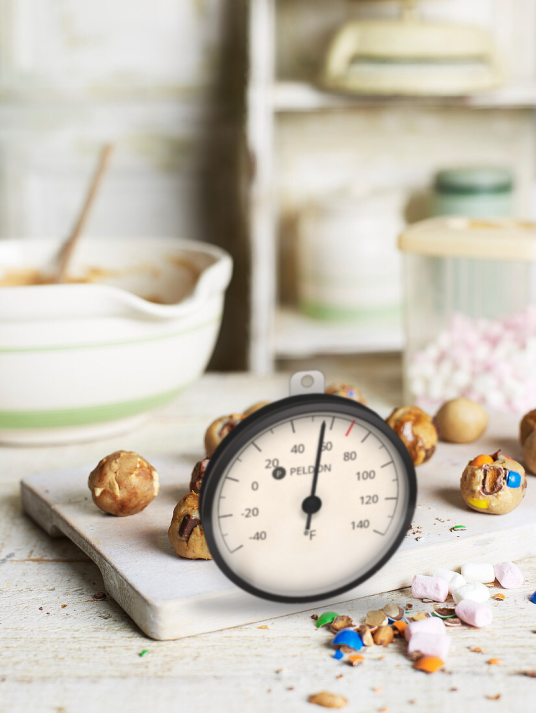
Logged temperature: 55 °F
